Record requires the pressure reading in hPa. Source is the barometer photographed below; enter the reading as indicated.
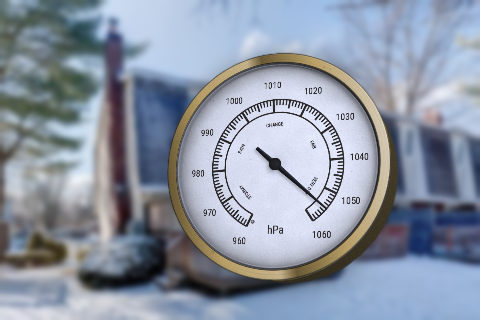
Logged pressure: 1055 hPa
